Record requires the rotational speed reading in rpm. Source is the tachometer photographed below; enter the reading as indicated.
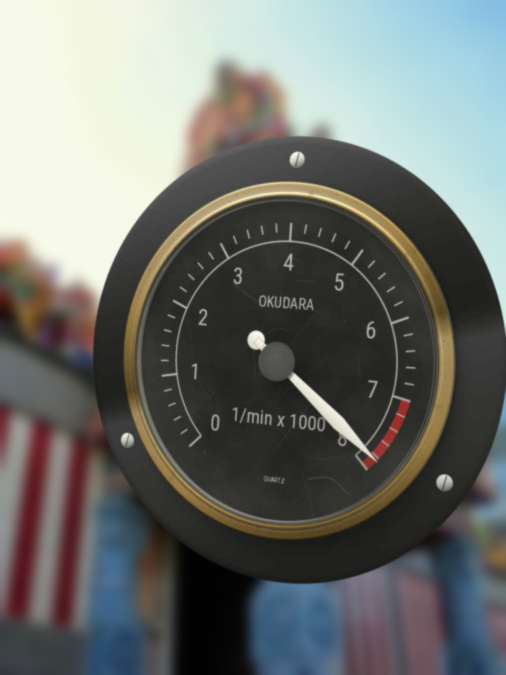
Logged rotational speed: 7800 rpm
